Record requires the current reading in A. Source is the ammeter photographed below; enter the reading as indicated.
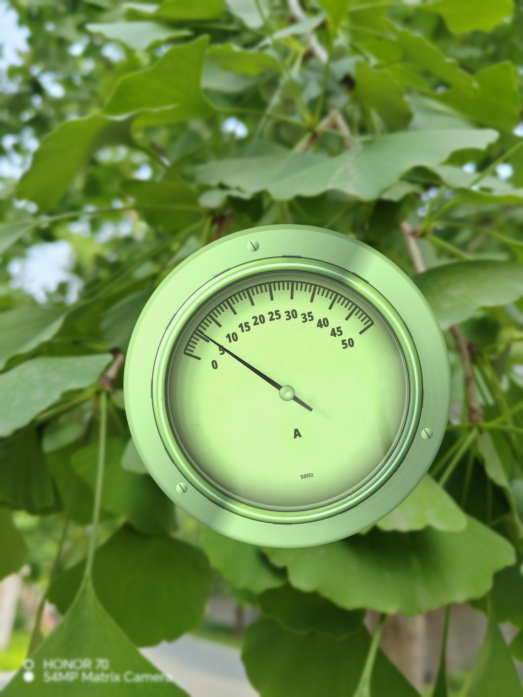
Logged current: 6 A
